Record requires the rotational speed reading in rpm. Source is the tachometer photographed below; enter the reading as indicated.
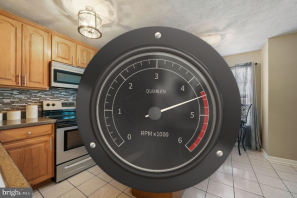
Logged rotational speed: 4500 rpm
